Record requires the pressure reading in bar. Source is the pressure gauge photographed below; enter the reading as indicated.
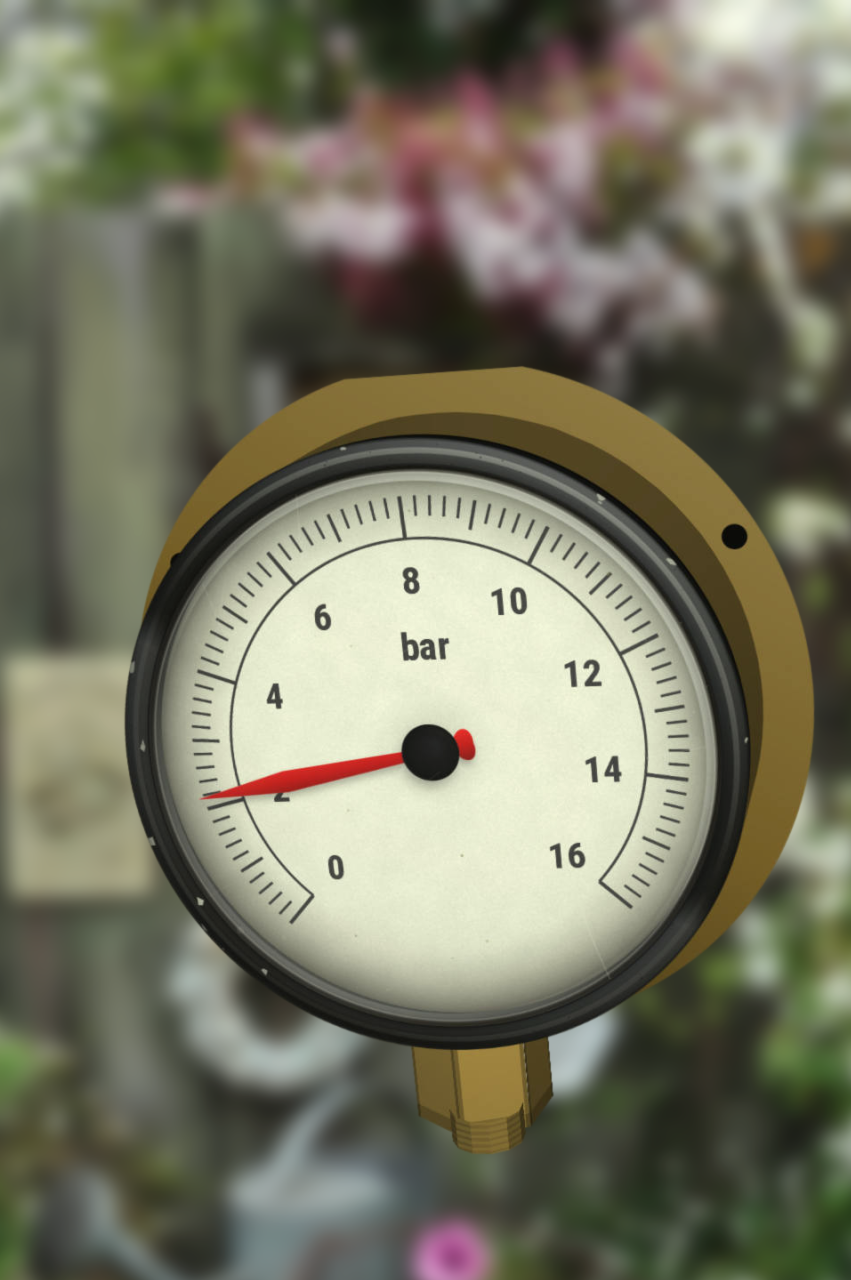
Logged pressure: 2.2 bar
